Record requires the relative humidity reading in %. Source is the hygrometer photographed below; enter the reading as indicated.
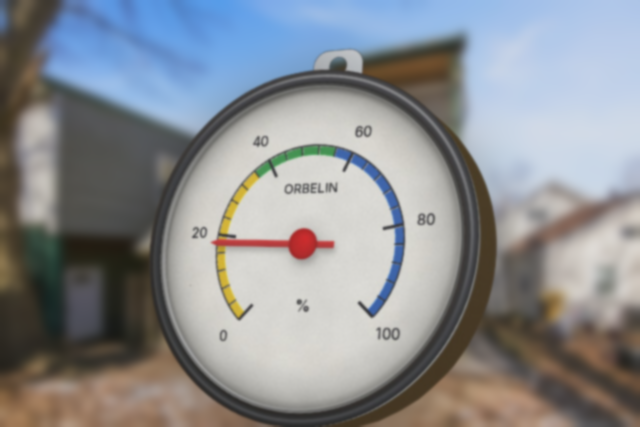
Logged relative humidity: 18 %
